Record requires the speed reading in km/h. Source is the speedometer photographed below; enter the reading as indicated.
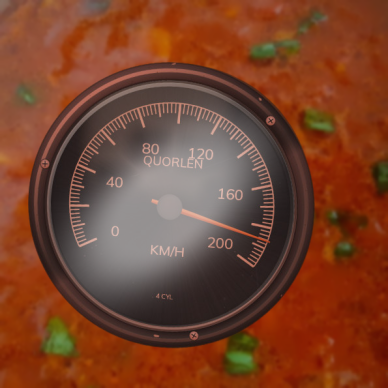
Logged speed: 186 km/h
